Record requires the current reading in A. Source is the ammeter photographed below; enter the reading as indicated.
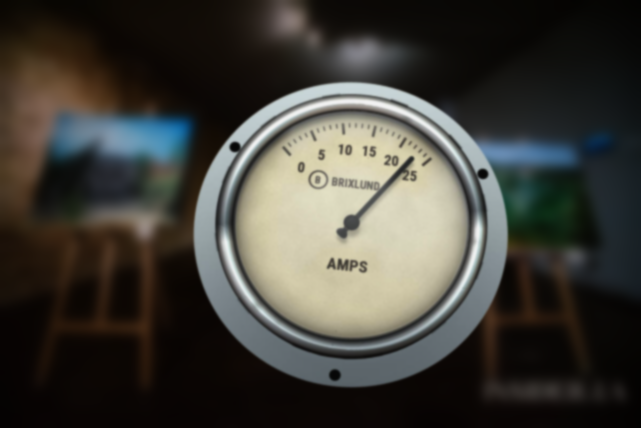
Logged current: 23 A
